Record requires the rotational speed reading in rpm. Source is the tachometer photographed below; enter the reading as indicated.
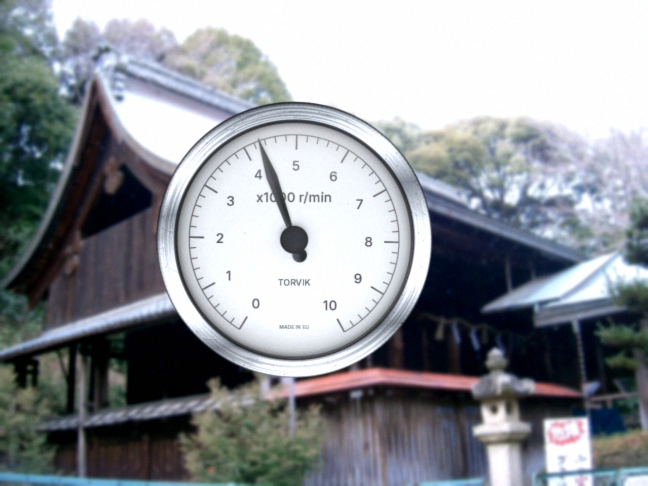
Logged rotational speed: 4300 rpm
